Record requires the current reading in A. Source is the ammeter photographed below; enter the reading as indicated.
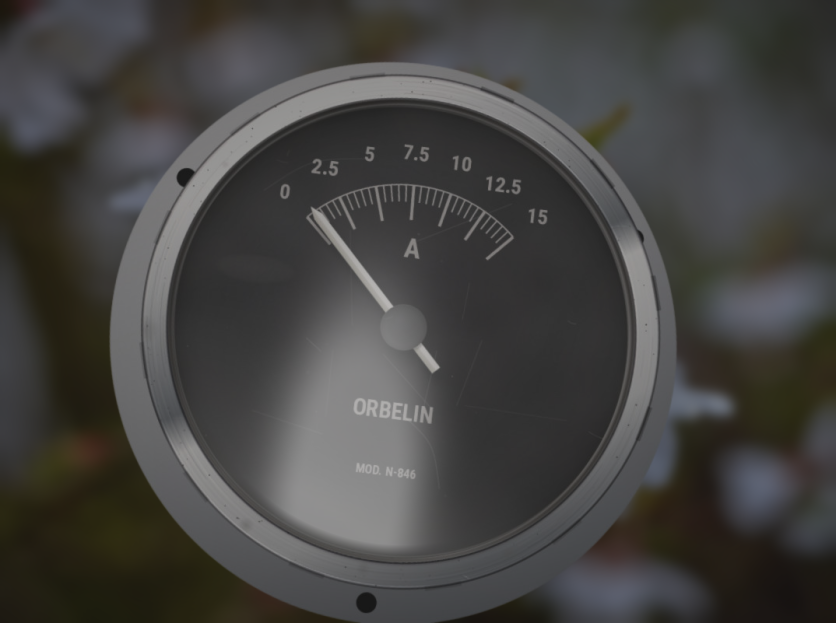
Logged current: 0.5 A
